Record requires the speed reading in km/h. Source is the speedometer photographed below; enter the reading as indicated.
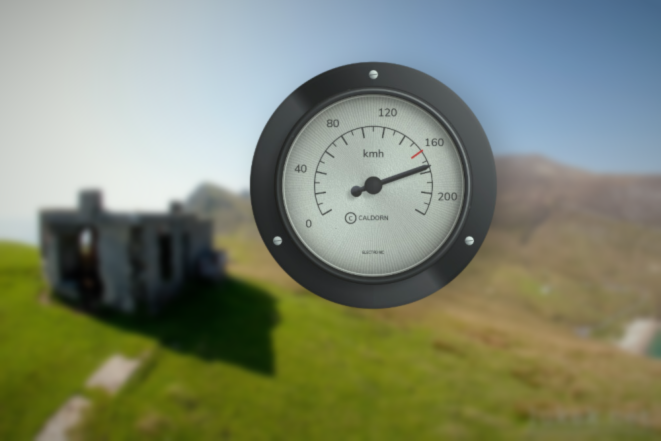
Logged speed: 175 km/h
